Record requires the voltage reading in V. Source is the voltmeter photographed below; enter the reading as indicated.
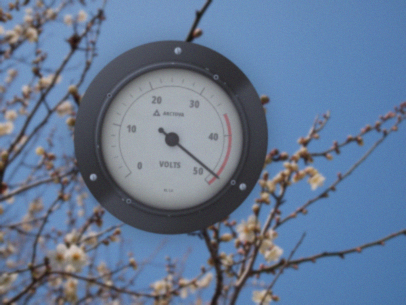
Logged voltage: 48 V
